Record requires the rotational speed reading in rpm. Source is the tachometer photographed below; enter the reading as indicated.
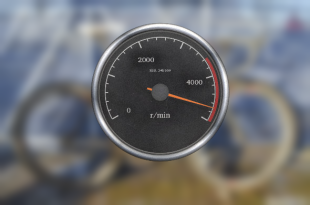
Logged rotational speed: 4700 rpm
